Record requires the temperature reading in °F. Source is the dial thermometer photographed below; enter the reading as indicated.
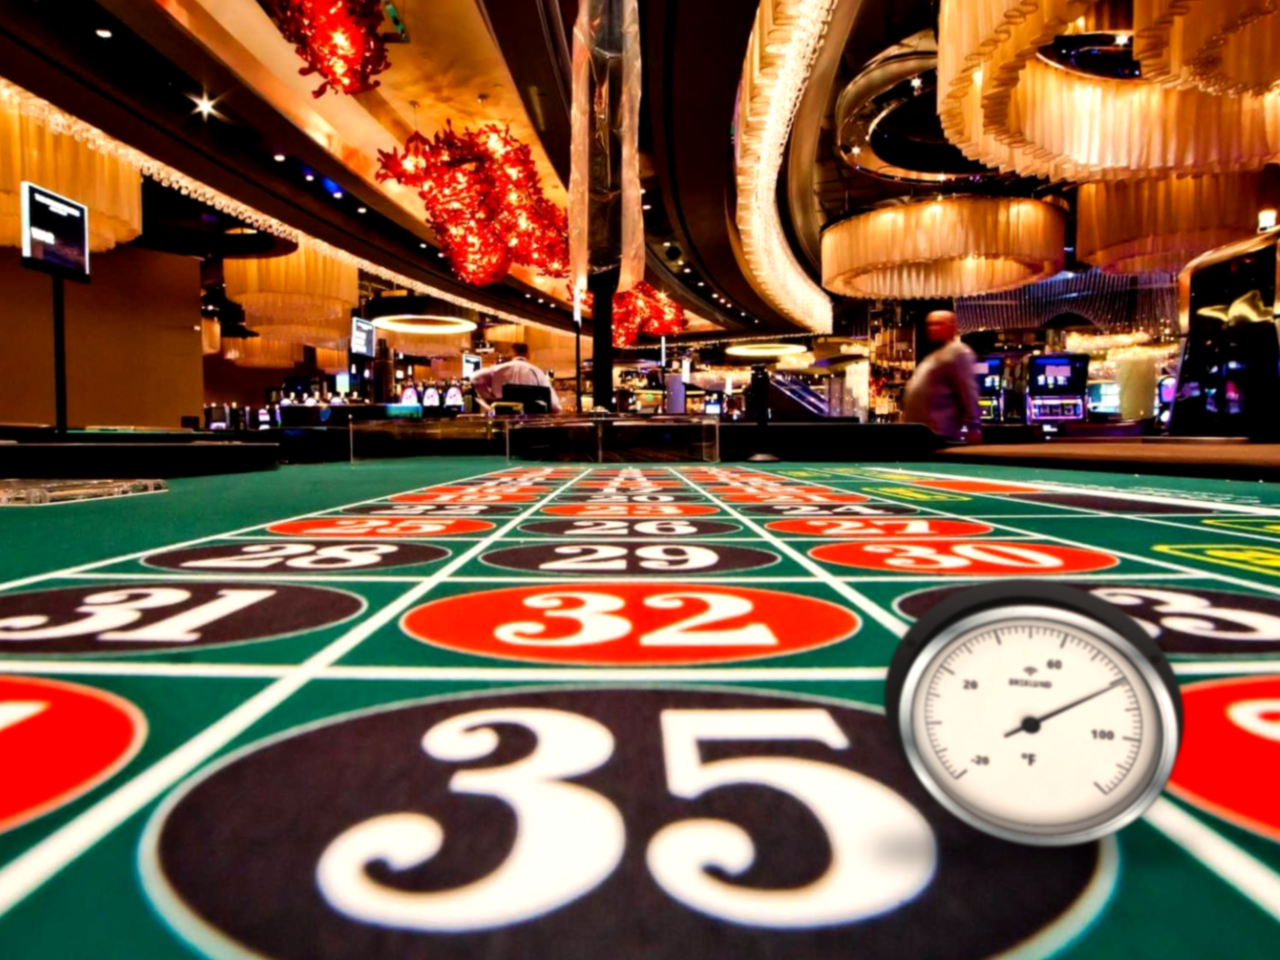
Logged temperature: 80 °F
